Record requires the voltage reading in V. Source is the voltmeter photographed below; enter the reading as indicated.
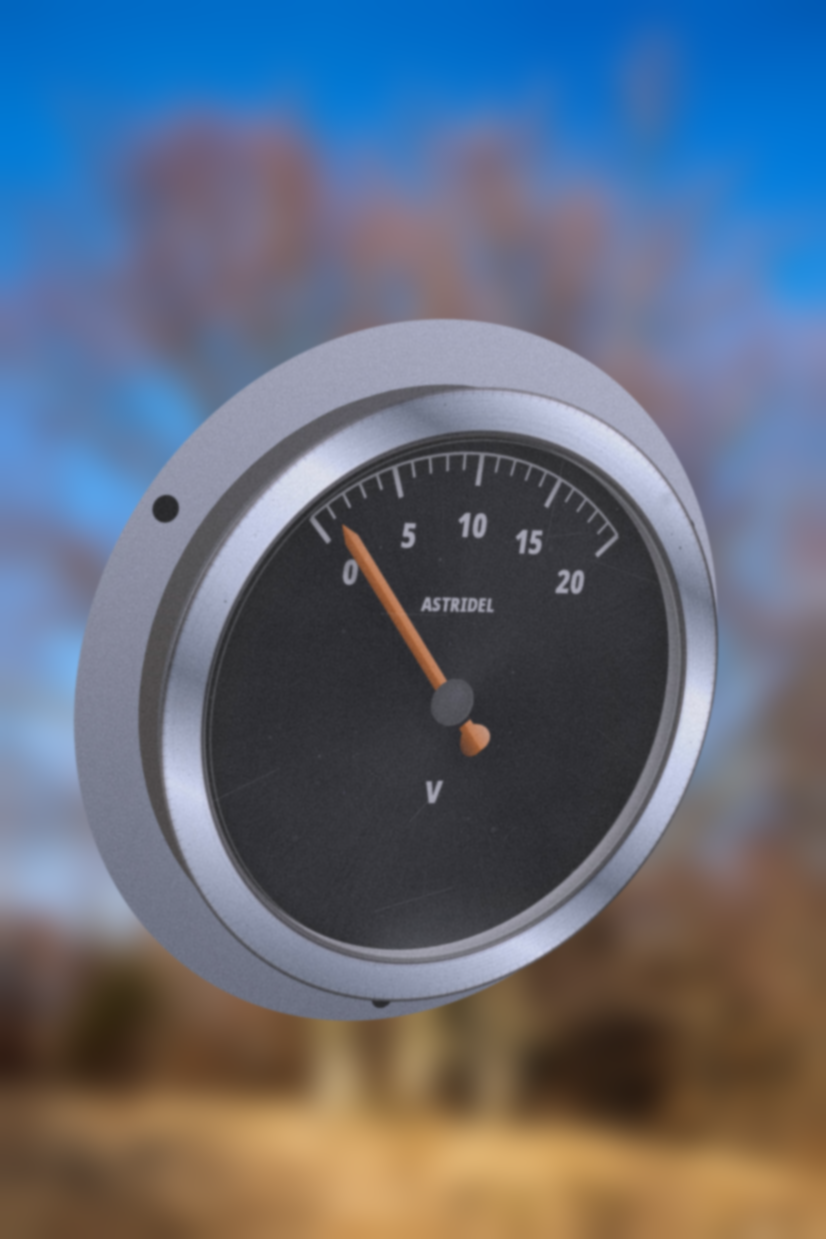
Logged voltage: 1 V
